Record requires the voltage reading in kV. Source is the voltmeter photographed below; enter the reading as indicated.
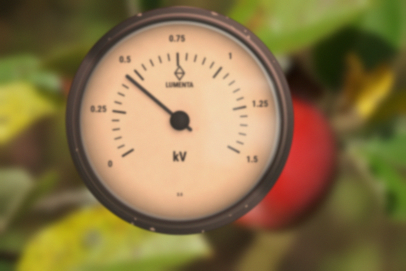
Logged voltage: 0.45 kV
